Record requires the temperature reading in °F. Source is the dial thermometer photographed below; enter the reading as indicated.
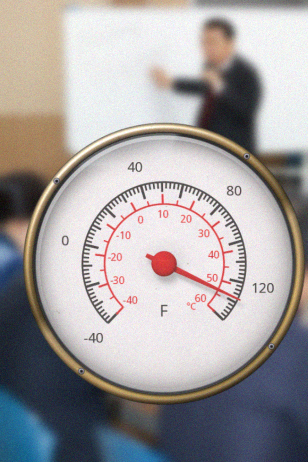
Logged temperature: 128 °F
